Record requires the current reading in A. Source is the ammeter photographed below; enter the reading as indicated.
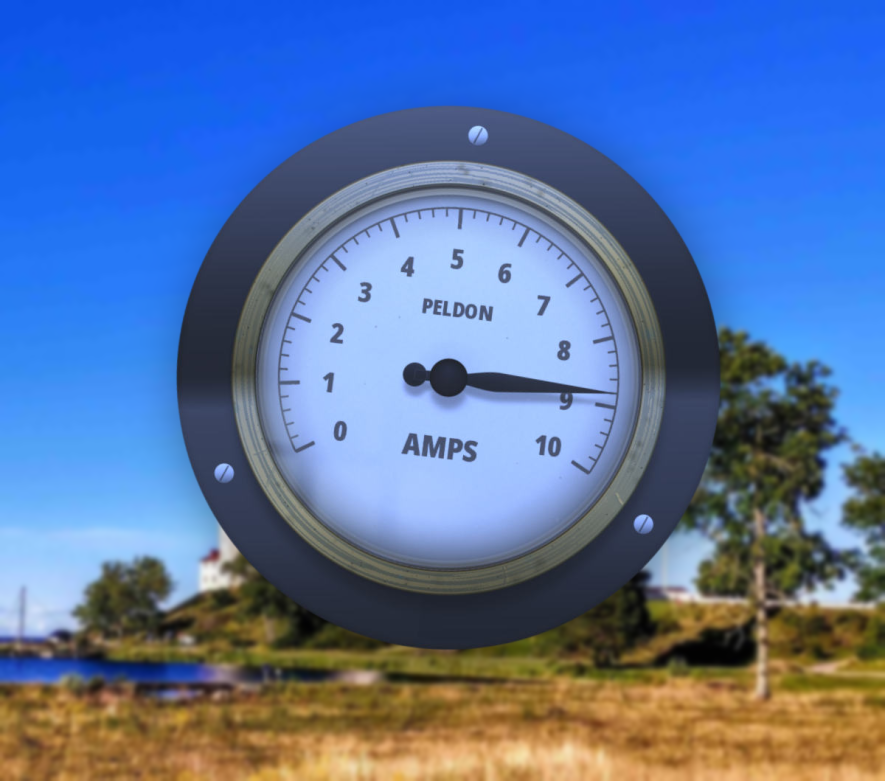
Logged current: 8.8 A
